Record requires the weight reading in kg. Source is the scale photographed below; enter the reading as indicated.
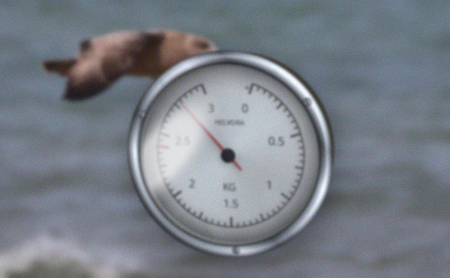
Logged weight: 2.8 kg
